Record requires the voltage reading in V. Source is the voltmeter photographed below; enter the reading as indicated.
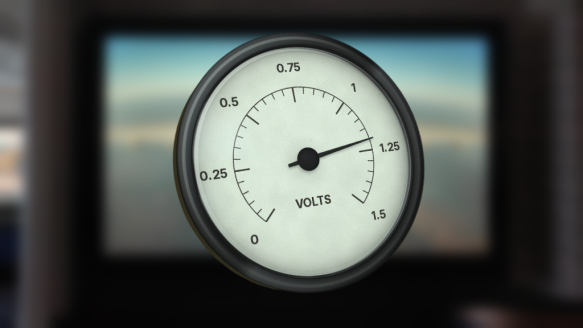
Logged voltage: 1.2 V
